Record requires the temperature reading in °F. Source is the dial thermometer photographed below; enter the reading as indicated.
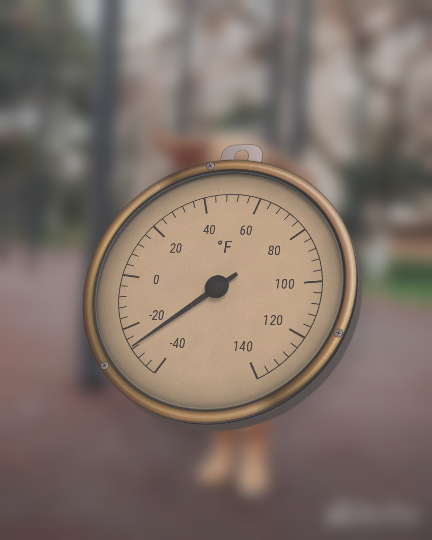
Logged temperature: -28 °F
